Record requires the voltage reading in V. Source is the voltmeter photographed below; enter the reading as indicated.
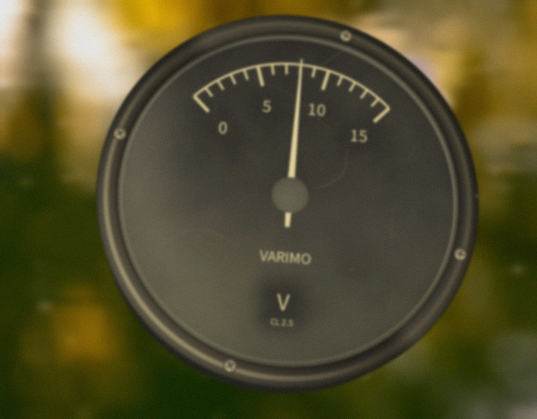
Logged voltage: 8 V
